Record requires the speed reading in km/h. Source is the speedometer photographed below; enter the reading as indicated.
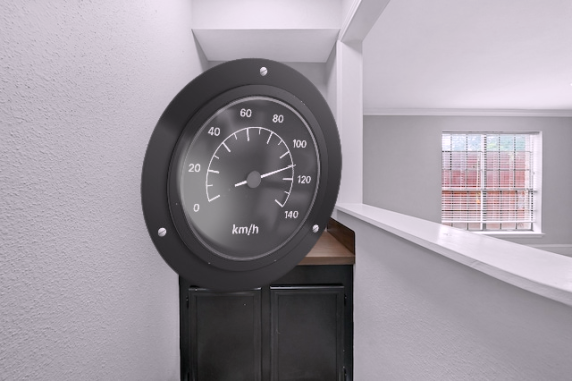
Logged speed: 110 km/h
